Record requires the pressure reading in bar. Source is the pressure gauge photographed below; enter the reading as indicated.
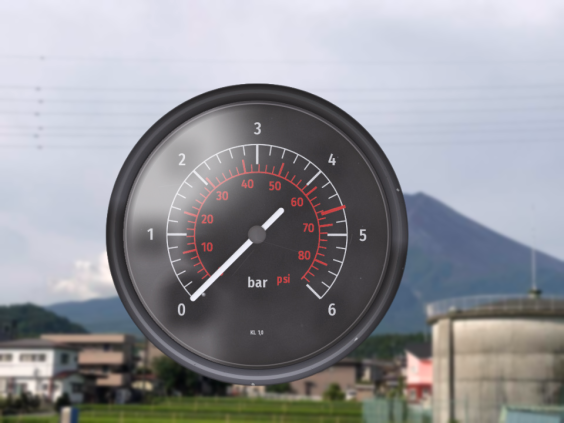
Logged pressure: 0 bar
